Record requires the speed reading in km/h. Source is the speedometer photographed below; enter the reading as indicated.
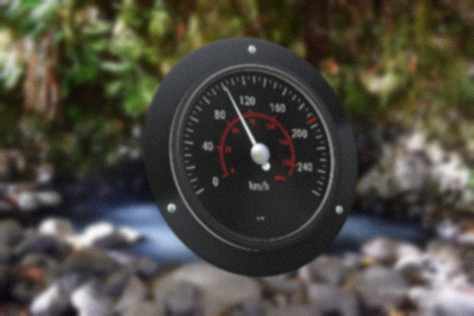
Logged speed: 100 km/h
